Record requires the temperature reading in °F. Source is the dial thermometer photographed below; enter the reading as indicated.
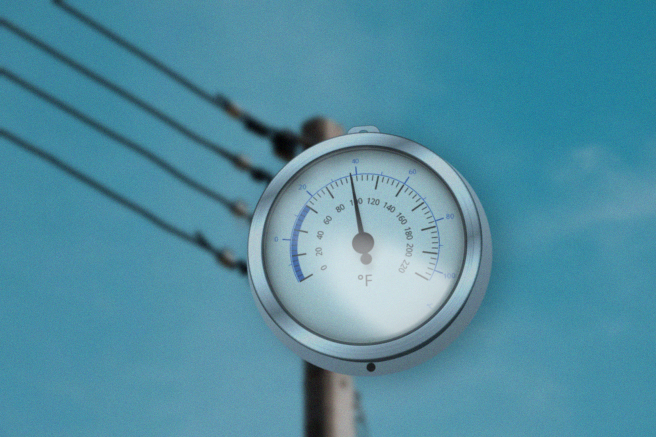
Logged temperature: 100 °F
